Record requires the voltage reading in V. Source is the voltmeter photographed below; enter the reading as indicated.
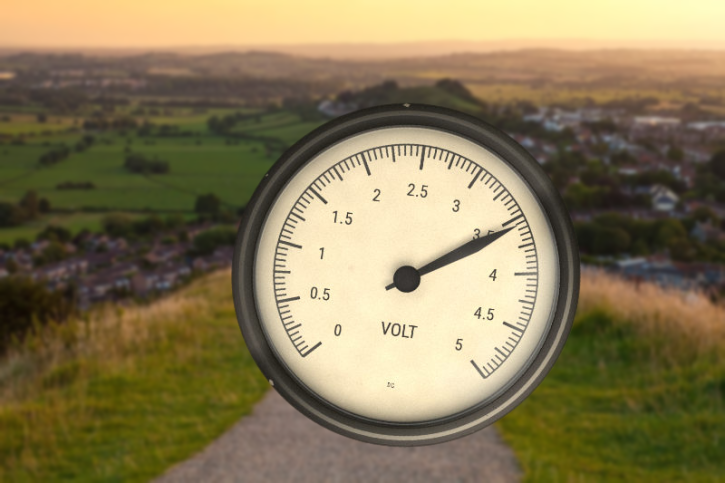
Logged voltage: 3.55 V
